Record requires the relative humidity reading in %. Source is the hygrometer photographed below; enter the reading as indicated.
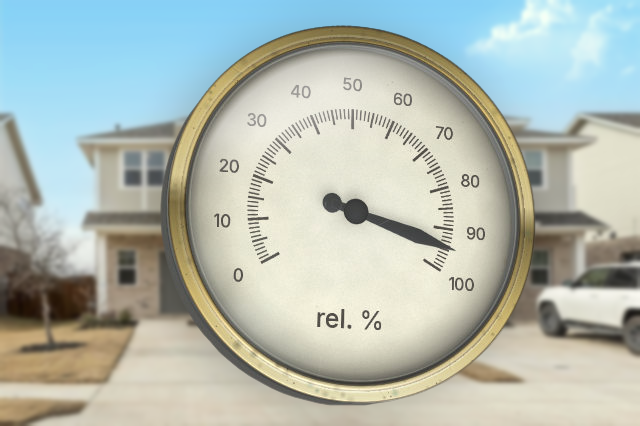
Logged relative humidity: 95 %
